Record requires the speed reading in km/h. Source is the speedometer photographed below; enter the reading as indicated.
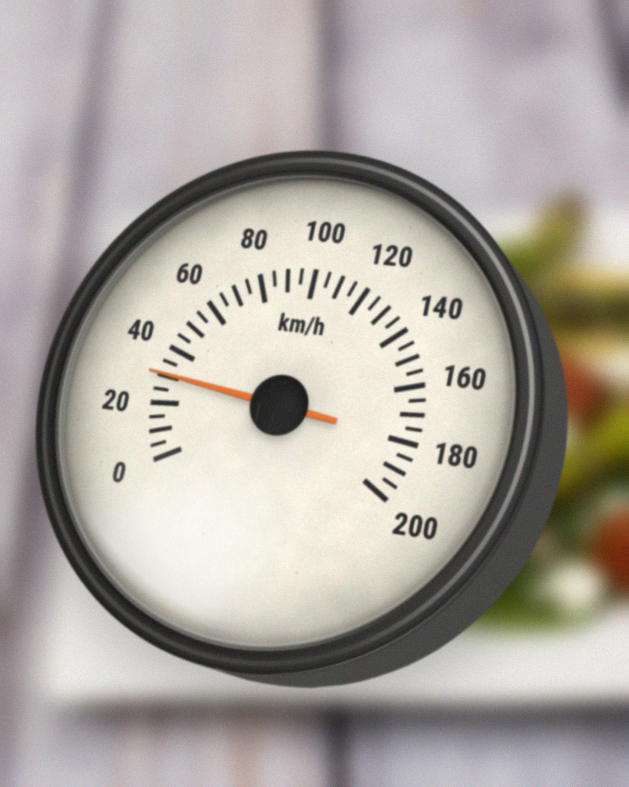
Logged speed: 30 km/h
